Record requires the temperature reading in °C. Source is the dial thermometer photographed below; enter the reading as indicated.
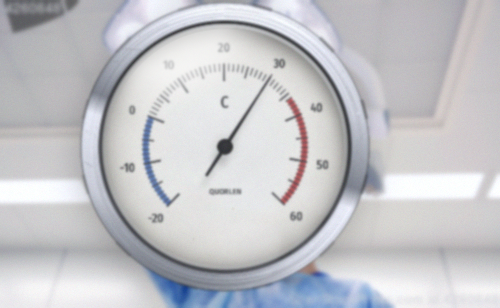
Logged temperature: 30 °C
